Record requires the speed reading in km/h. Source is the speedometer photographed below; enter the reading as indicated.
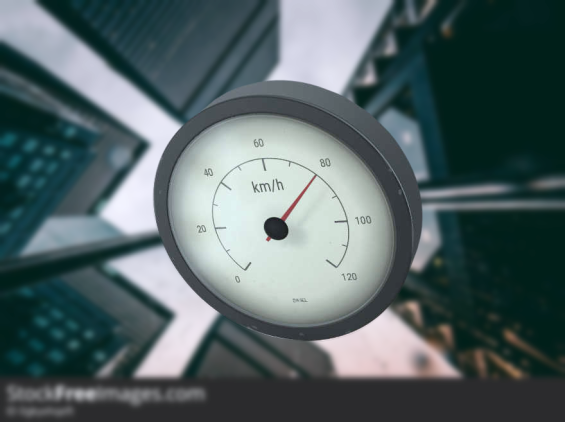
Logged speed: 80 km/h
